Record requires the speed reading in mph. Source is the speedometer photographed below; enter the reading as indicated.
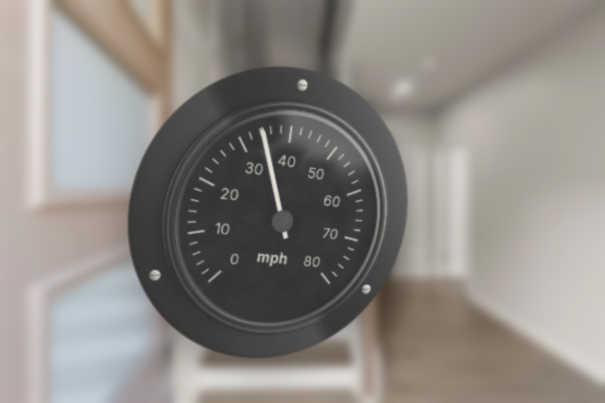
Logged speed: 34 mph
